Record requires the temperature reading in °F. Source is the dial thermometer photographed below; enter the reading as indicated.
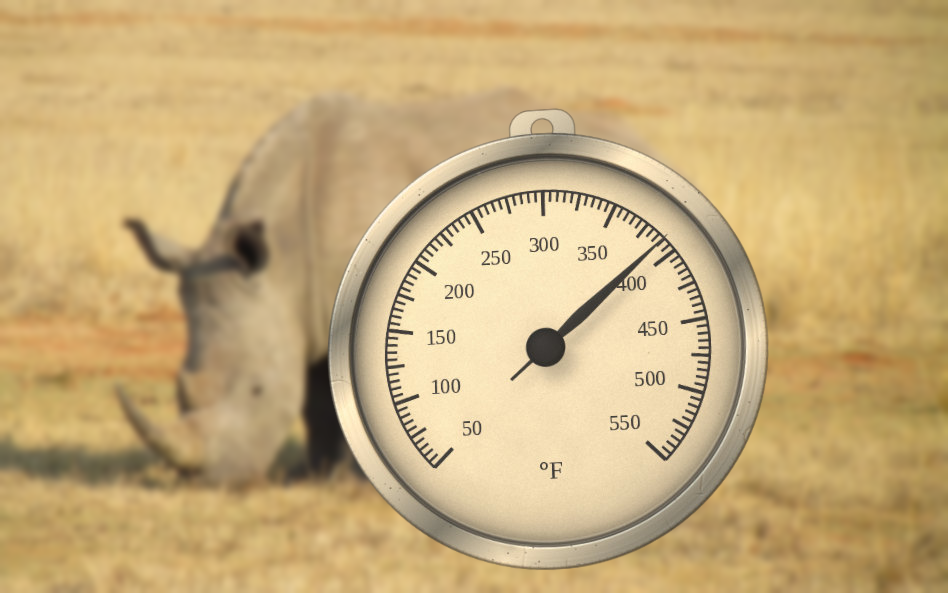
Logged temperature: 390 °F
